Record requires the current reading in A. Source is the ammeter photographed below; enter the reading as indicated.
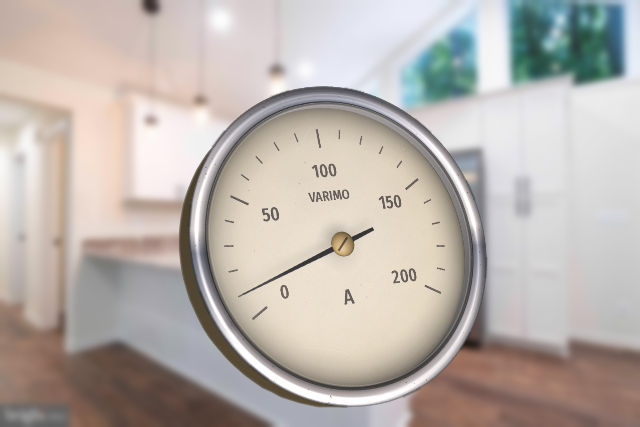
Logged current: 10 A
